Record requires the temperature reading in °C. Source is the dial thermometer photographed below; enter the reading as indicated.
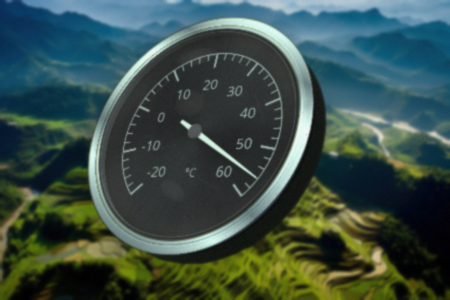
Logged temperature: 56 °C
